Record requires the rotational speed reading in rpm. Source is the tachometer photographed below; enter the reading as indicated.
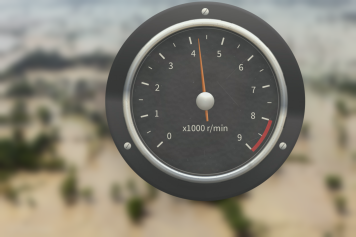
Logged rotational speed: 4250 rpm
